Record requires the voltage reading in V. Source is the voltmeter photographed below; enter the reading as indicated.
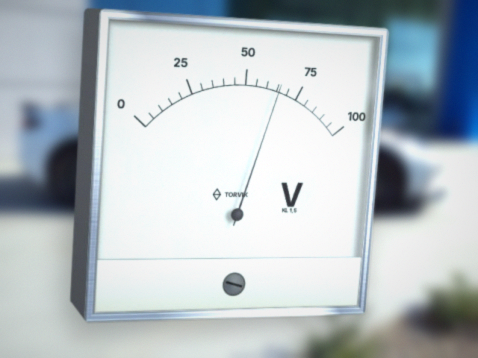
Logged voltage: 65 V
